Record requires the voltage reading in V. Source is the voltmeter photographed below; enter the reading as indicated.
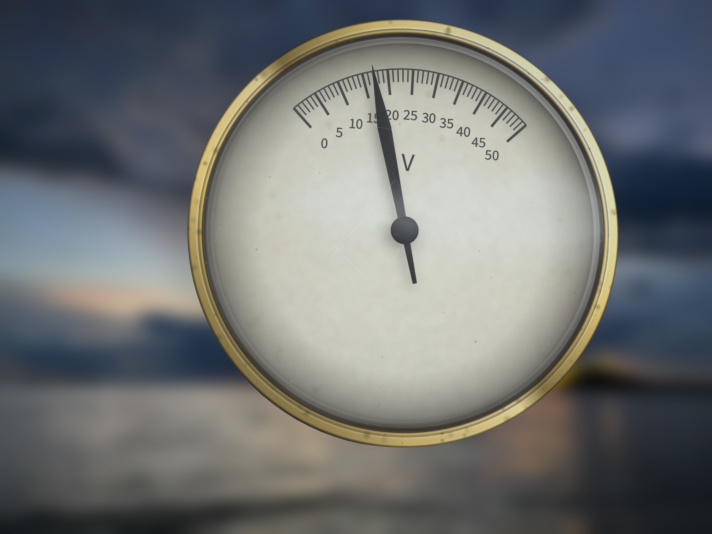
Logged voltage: 17 V
